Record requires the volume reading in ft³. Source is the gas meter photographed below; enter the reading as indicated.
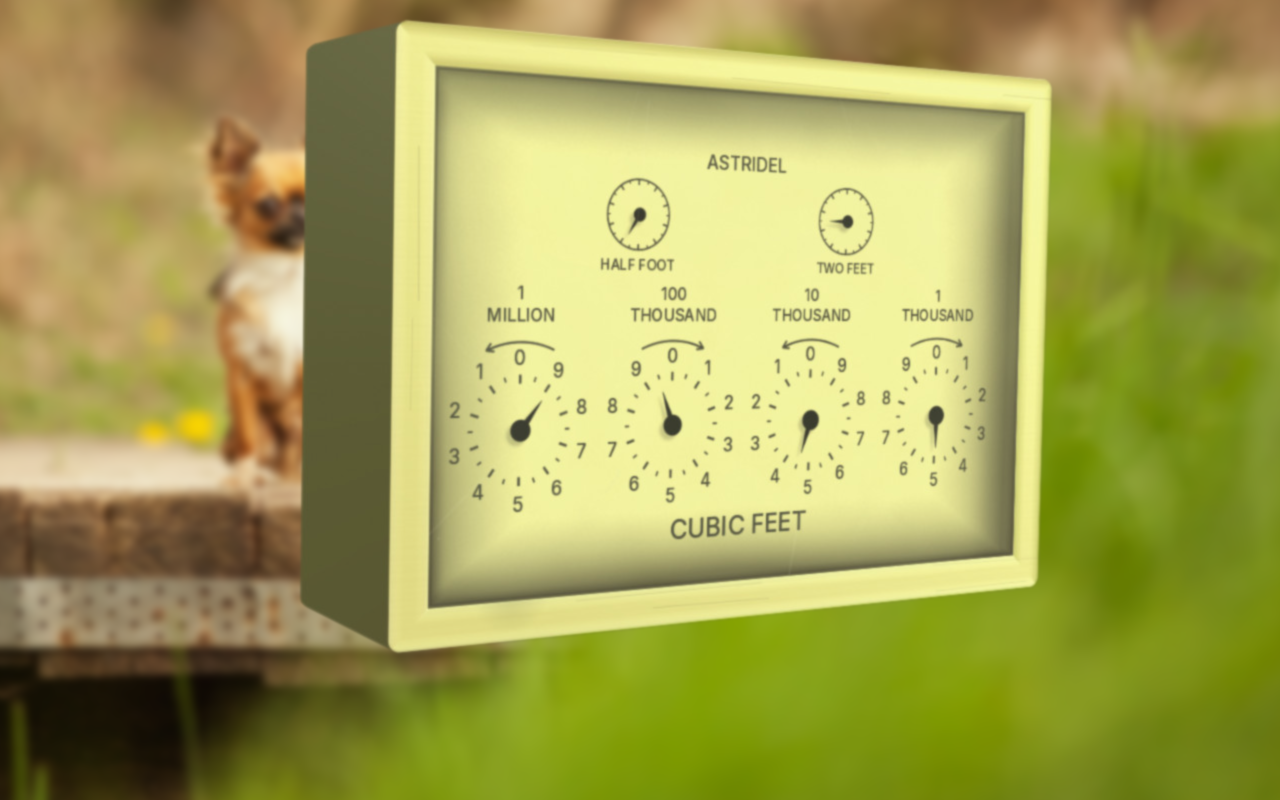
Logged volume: 894500 ft³
